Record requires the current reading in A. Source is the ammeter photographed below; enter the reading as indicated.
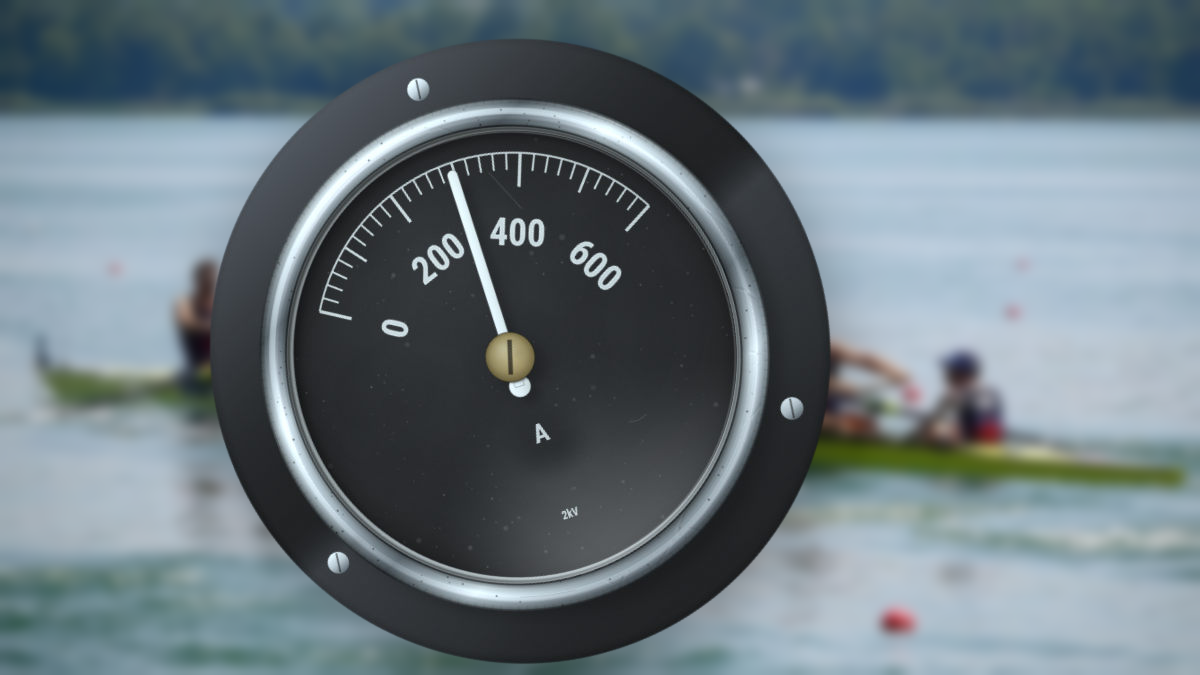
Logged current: 300 A
